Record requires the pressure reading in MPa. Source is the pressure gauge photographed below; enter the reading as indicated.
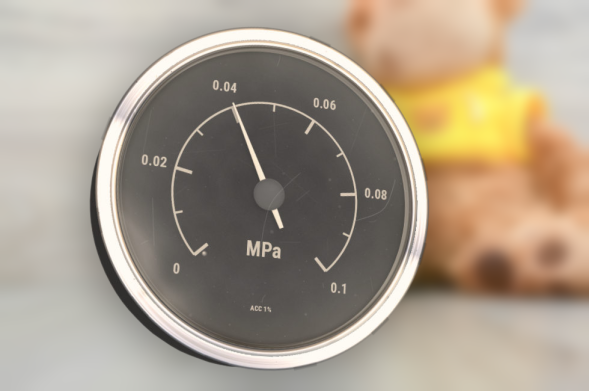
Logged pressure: 0.04 MPa
